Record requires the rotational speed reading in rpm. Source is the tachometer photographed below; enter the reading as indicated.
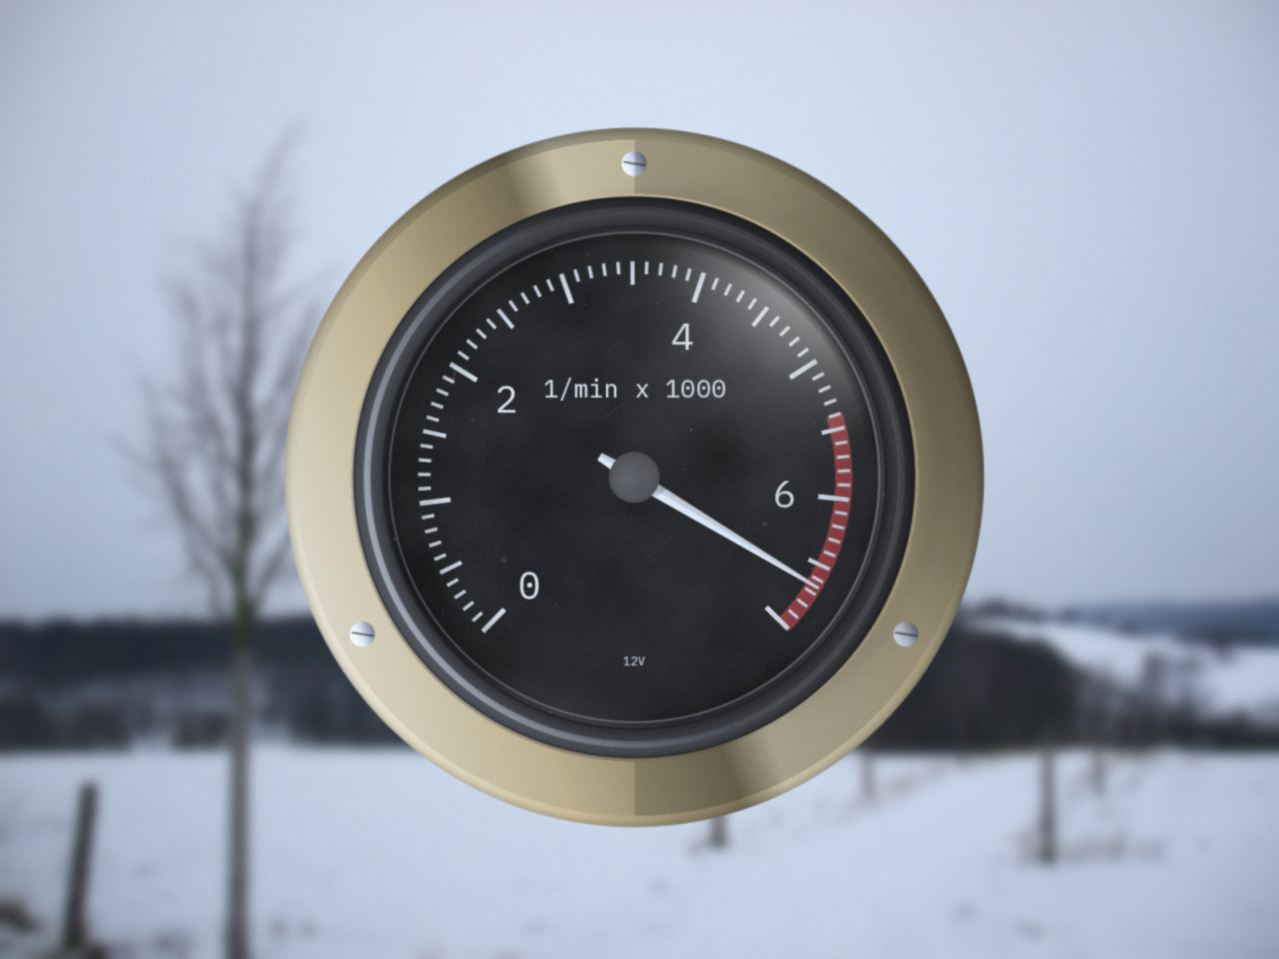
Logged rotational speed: 6650 rpm
